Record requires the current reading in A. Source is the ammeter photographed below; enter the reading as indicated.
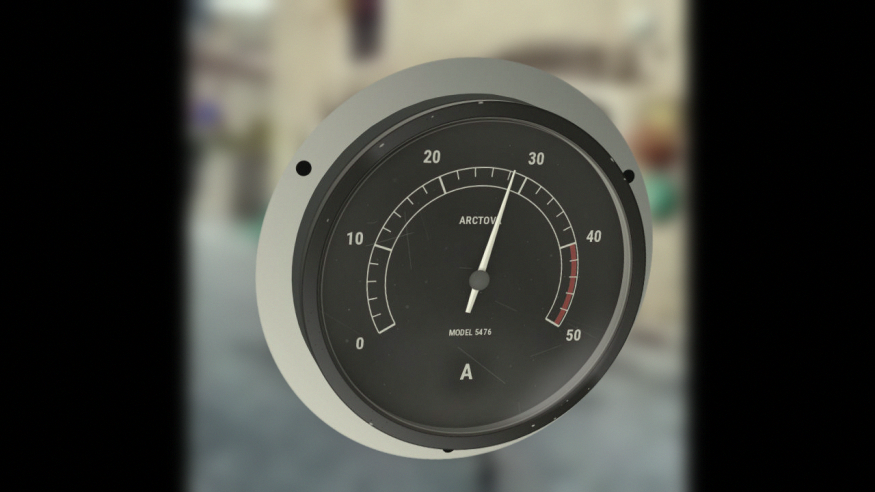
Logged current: 28 A
